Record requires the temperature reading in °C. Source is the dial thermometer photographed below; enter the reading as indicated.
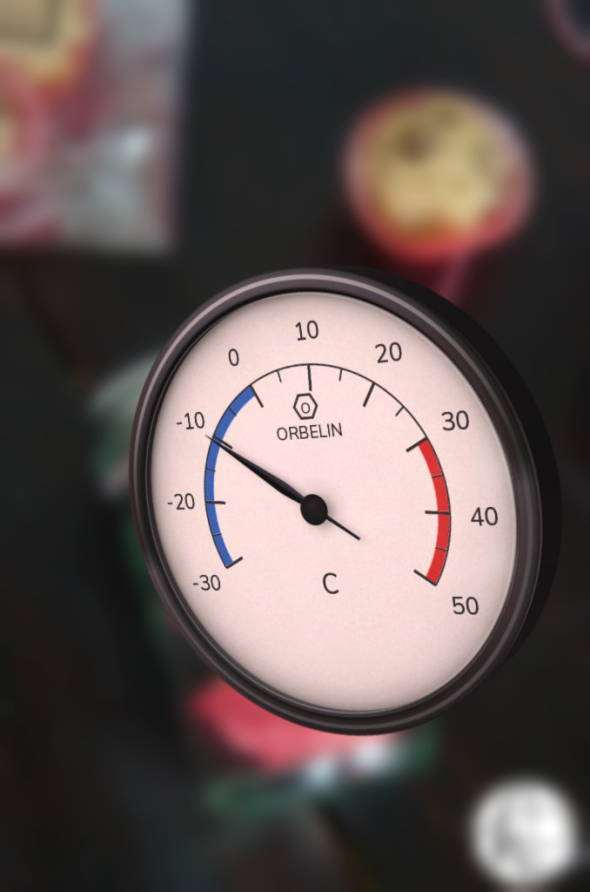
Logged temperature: -10 °C
